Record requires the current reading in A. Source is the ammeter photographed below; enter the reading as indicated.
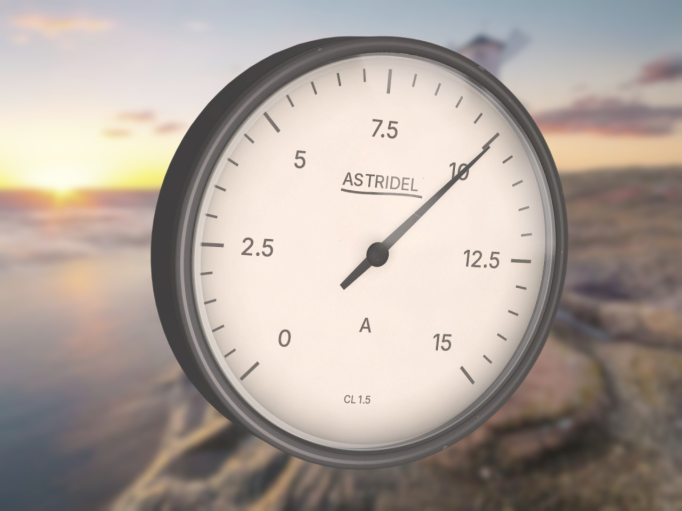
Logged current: 10 A
